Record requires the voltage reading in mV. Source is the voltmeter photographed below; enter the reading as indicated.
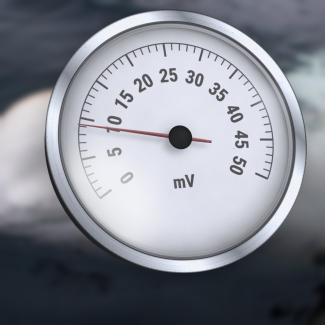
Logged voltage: 9 mV
